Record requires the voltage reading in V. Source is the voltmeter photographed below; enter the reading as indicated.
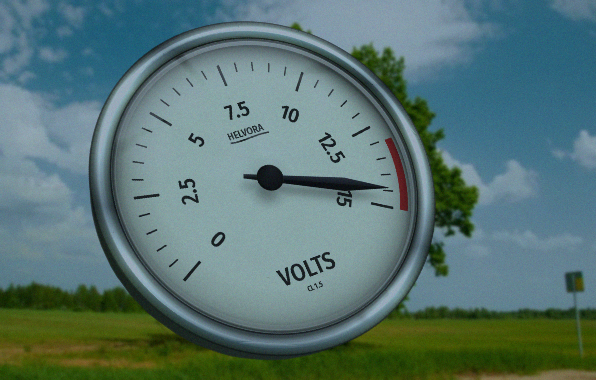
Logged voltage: 14.5 V
